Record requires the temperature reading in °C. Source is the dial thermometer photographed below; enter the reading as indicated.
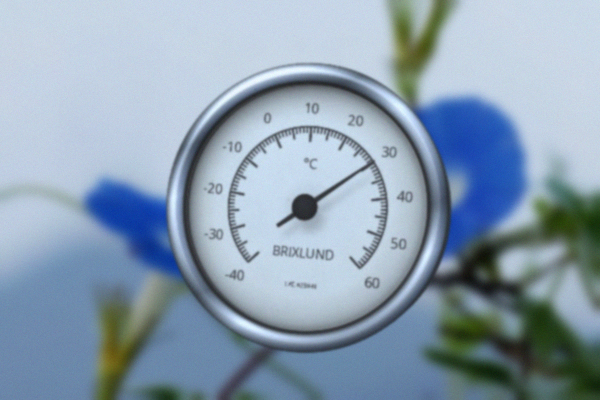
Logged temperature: 30 °C
